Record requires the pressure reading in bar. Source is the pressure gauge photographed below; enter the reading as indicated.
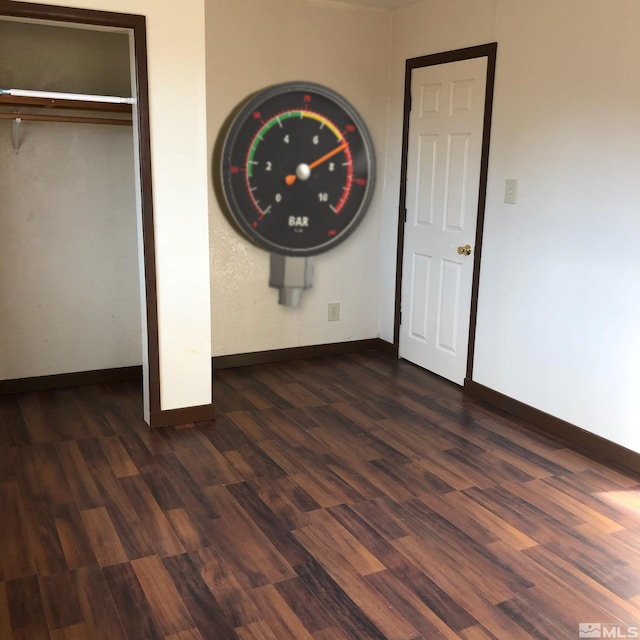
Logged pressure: 7.25 bar
